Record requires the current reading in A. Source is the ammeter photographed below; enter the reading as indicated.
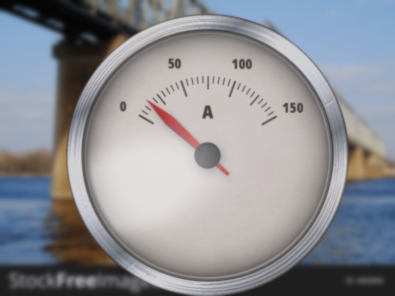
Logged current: 15 A
